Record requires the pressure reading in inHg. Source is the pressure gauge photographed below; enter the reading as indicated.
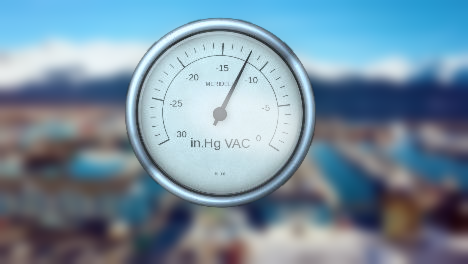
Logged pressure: -12 inHg
